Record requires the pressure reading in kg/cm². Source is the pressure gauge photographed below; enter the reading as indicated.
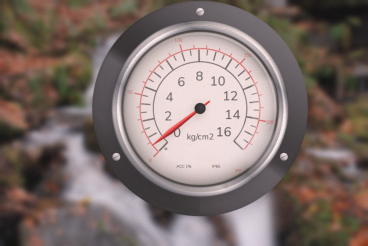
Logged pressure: 0.5 kg/cm²
